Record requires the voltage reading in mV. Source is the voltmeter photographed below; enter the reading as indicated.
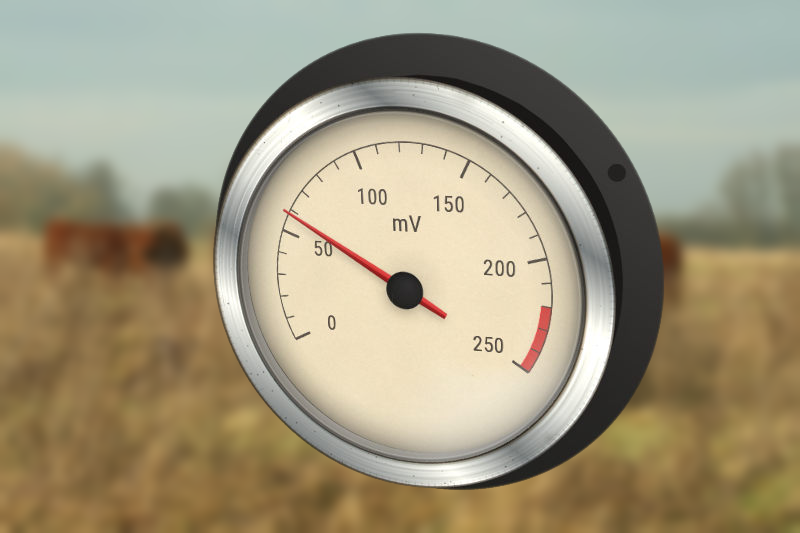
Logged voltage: 60 mV
